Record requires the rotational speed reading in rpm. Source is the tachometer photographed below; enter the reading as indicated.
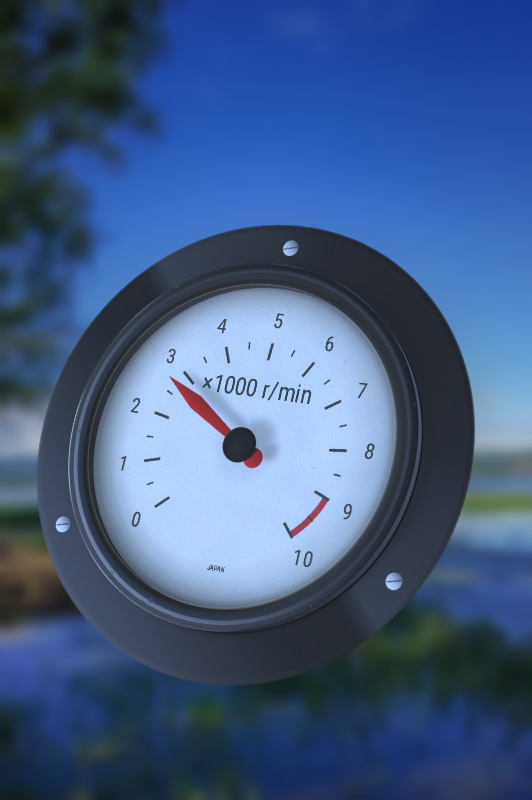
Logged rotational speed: 2750 rpm
